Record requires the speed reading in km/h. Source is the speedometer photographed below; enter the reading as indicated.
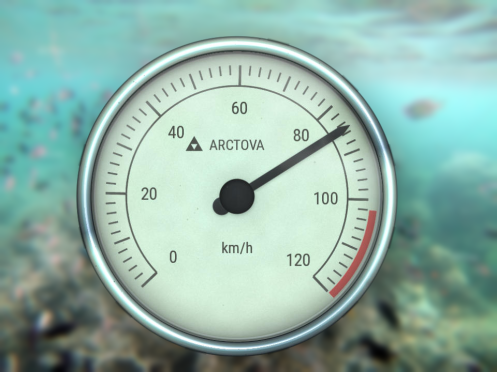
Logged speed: 85 km/h
